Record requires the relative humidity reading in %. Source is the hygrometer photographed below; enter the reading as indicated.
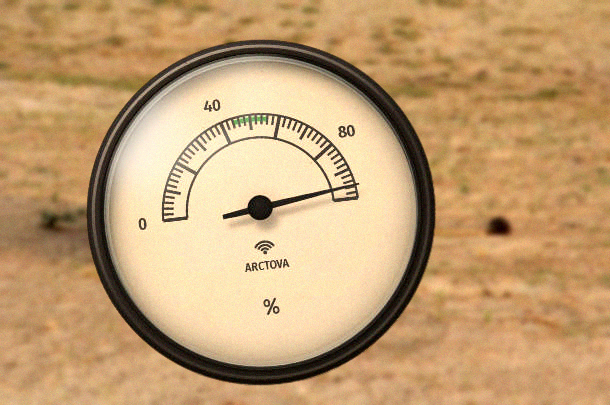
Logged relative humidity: 96 %
